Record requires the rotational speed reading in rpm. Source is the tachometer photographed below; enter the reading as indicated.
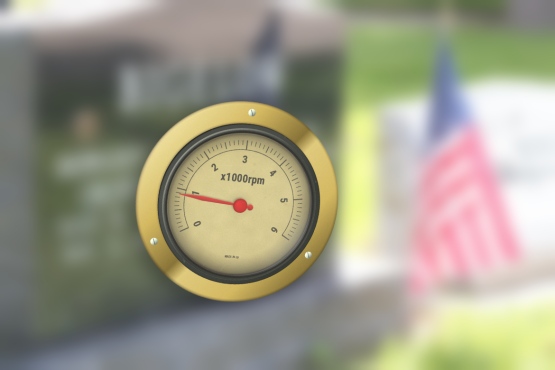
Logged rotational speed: 900 rpm
